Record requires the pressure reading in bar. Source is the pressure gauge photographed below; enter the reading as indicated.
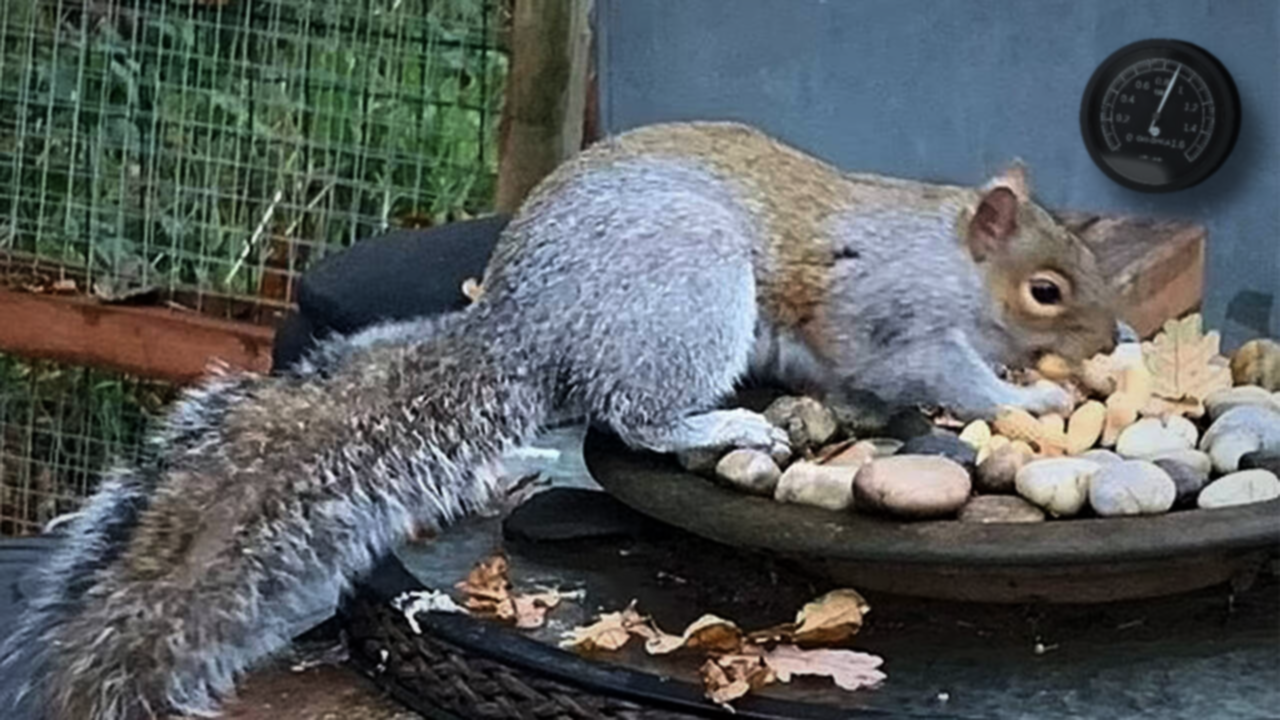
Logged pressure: 0.9 bar
